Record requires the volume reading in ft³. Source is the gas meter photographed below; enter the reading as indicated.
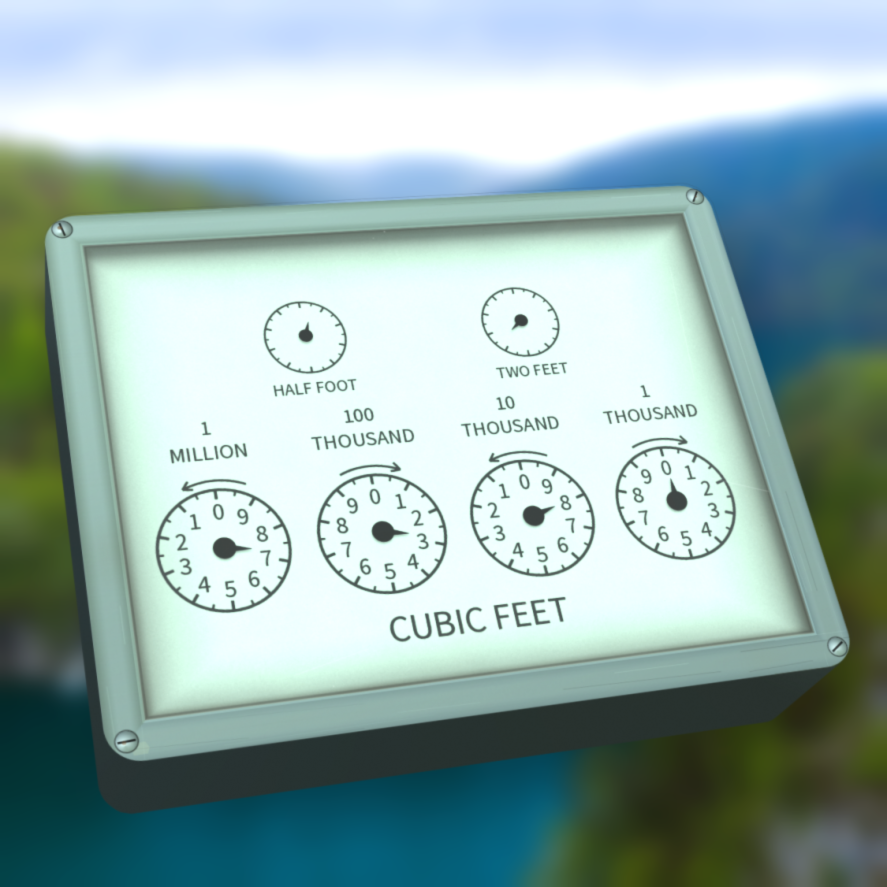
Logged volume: 728000 ft³
